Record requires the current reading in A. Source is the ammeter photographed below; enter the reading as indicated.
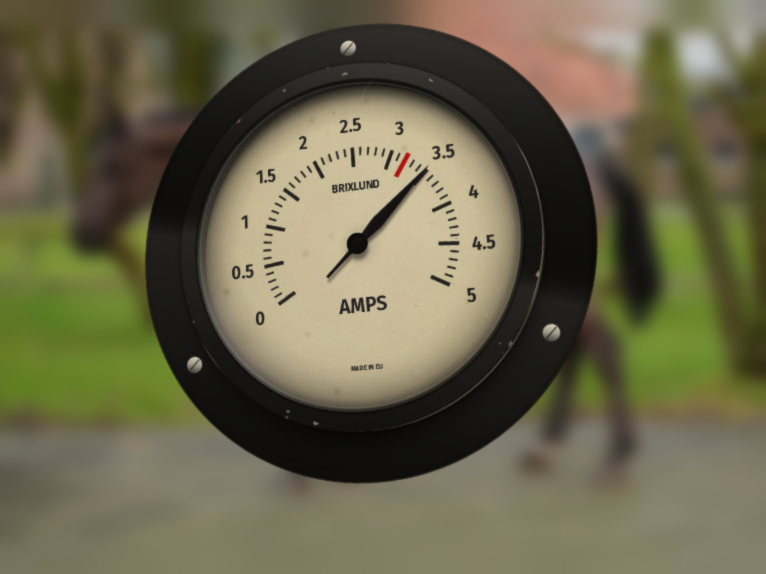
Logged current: 3.5 A
